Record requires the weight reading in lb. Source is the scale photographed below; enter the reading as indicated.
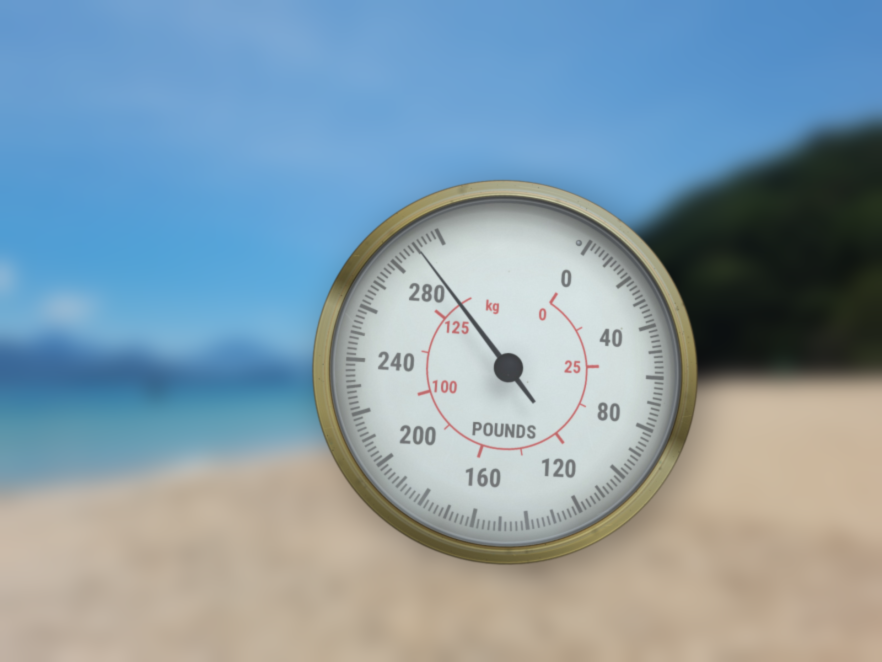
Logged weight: 290 lb
